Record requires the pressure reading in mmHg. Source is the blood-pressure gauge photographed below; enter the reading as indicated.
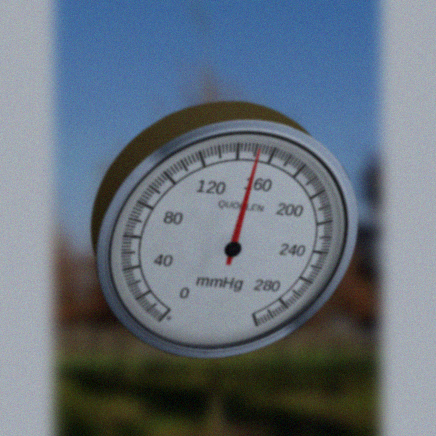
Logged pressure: 150 mmHg
